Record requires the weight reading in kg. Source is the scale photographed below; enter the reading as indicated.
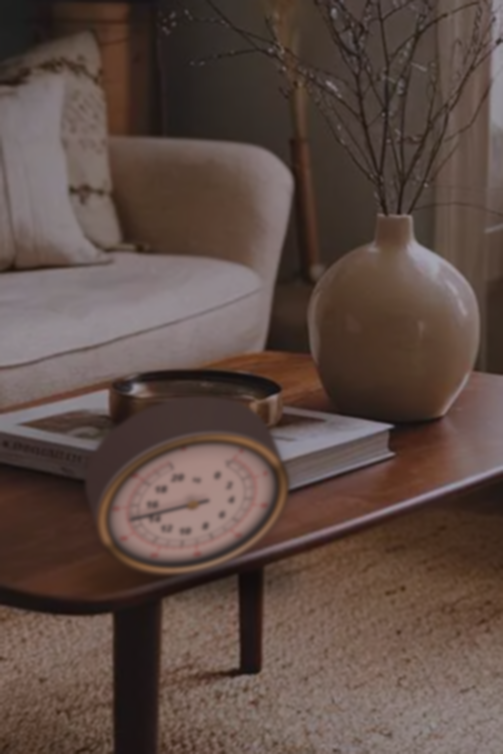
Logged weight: 15 kg
